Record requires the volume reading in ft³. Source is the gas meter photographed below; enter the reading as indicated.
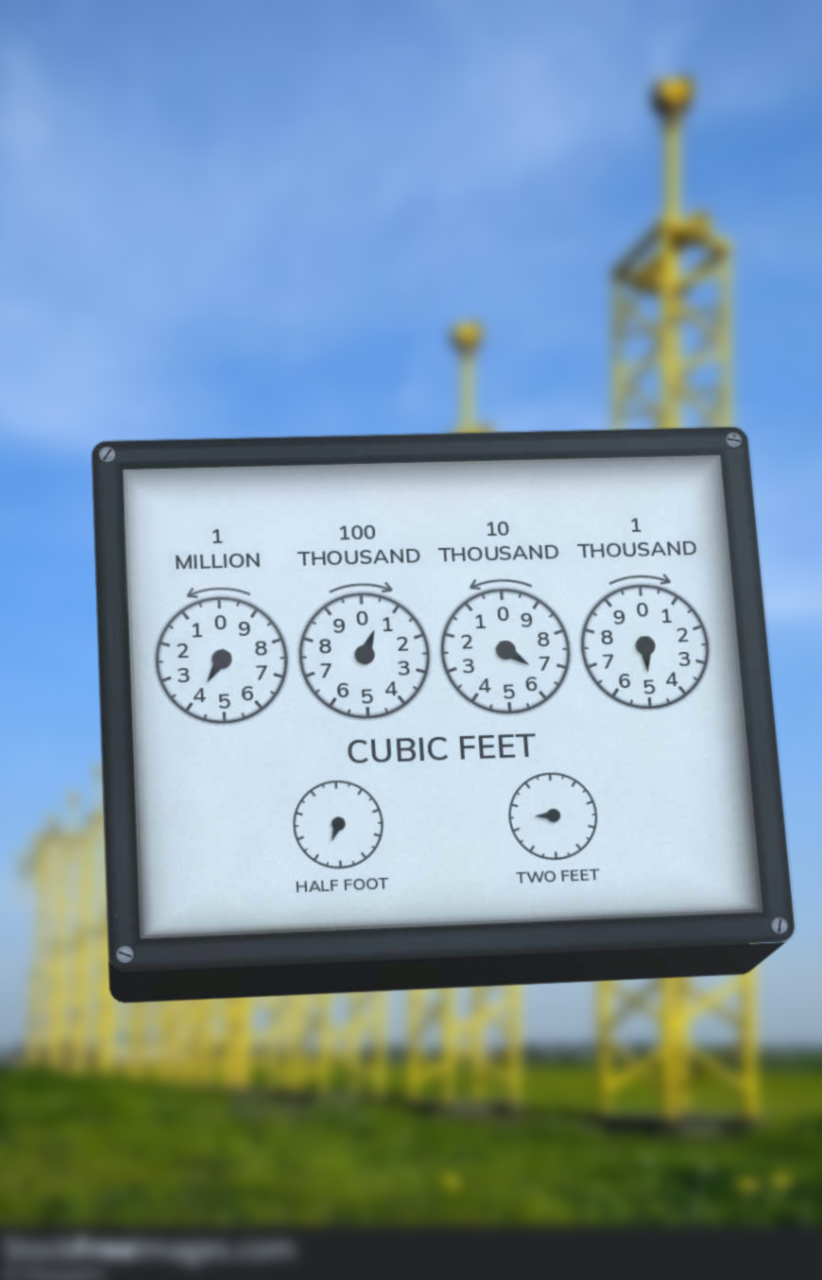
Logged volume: 406500 ft³
